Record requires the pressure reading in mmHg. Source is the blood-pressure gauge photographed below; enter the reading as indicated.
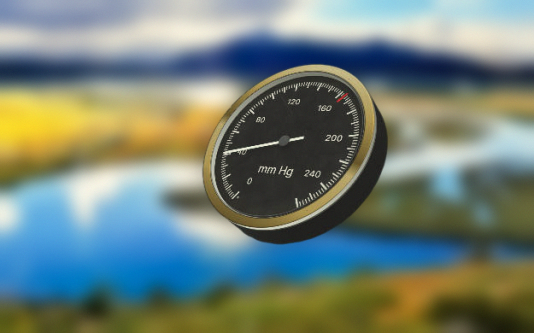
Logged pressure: 40 mmHg
